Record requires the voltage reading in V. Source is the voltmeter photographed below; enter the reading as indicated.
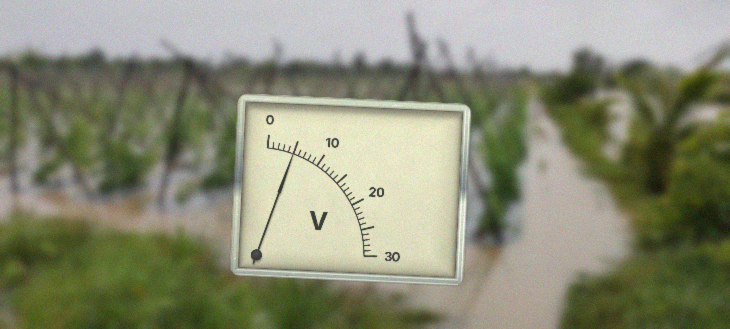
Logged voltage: 5 V
